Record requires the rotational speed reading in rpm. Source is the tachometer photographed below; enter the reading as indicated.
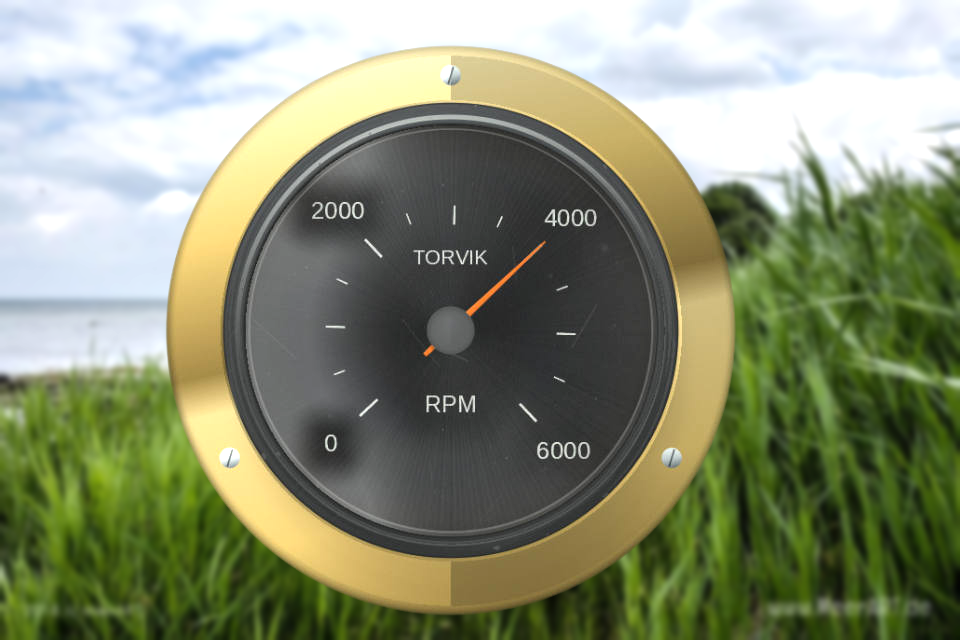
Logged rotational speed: 4000 rpm
